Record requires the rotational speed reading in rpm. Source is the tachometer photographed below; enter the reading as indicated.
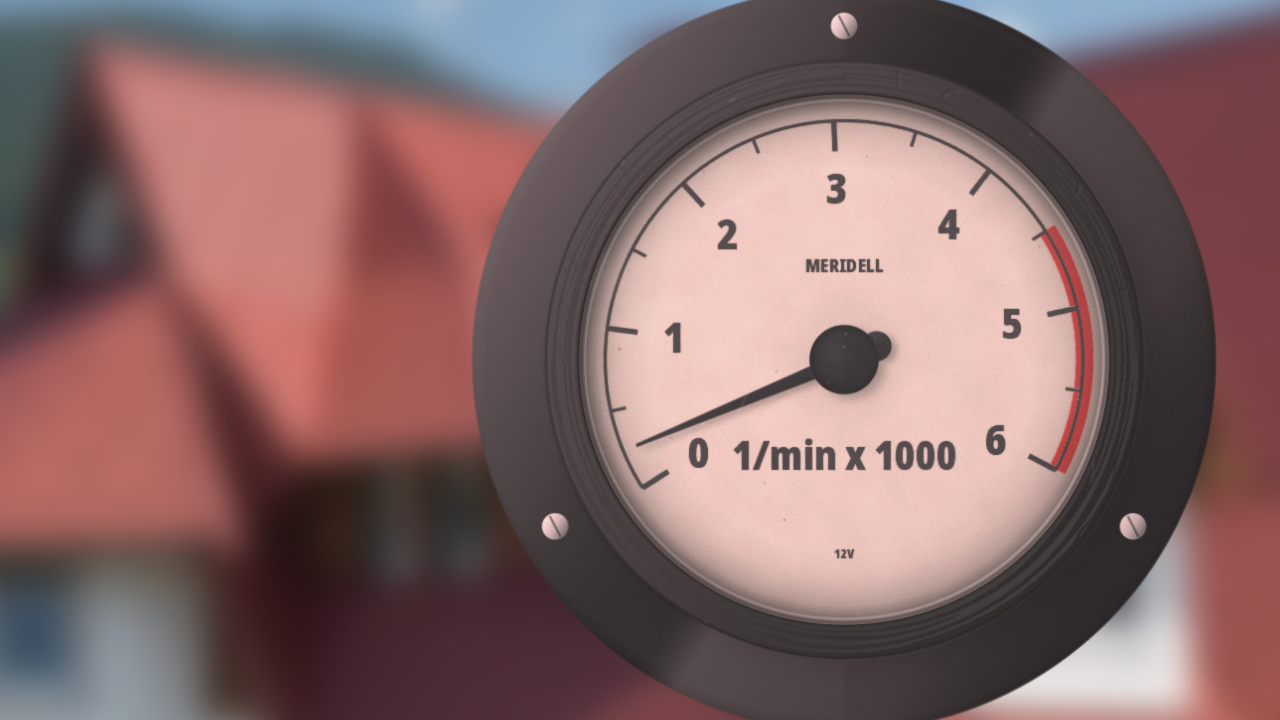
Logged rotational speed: 250 rpm
